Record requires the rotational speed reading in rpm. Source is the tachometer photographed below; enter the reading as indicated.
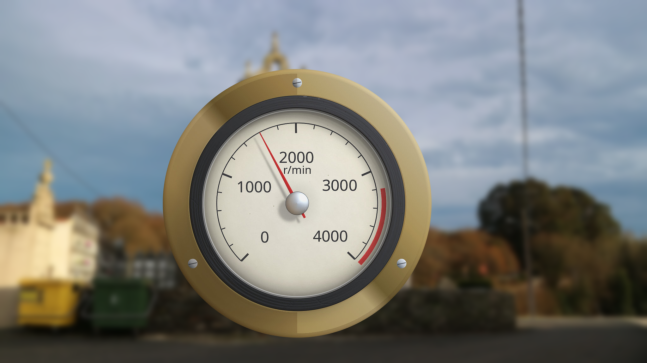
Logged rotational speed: 1600 rpm
